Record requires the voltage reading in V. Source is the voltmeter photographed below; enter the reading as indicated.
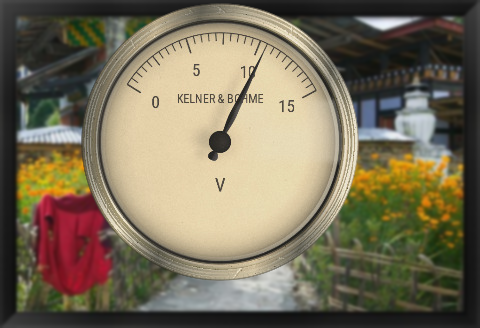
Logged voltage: 10.5 V
